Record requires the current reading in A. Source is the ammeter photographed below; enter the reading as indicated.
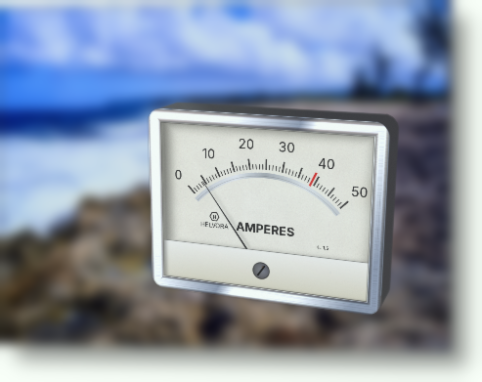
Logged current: 5 A
